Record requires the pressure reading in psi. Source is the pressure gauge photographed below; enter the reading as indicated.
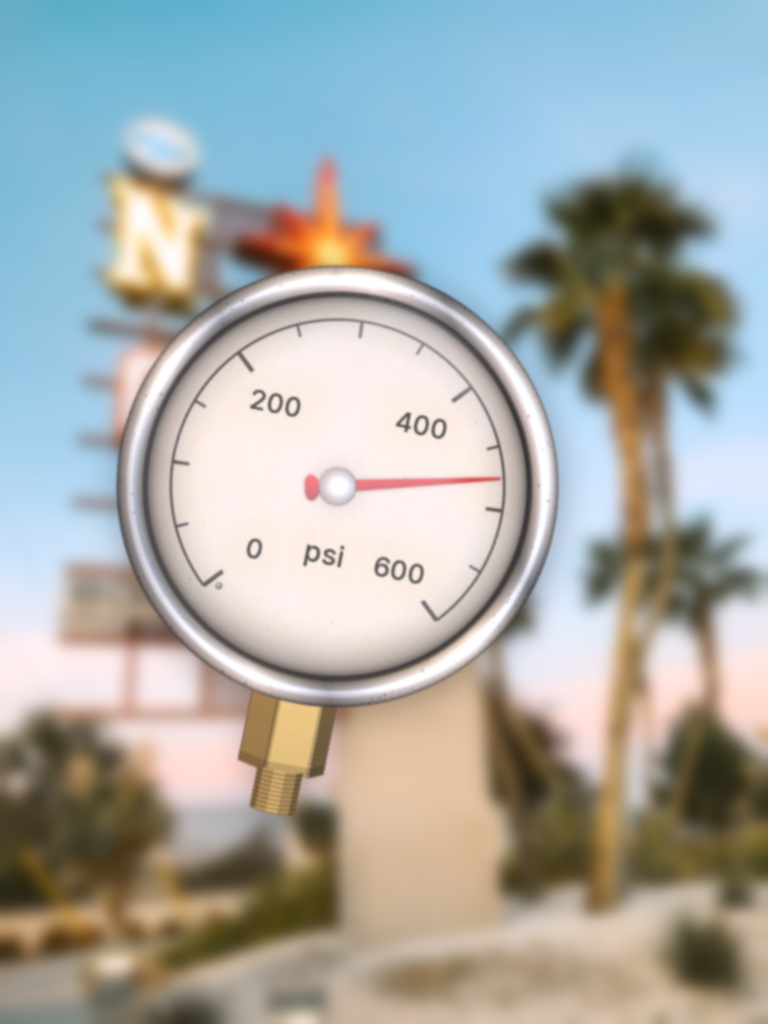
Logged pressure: 475 psi
